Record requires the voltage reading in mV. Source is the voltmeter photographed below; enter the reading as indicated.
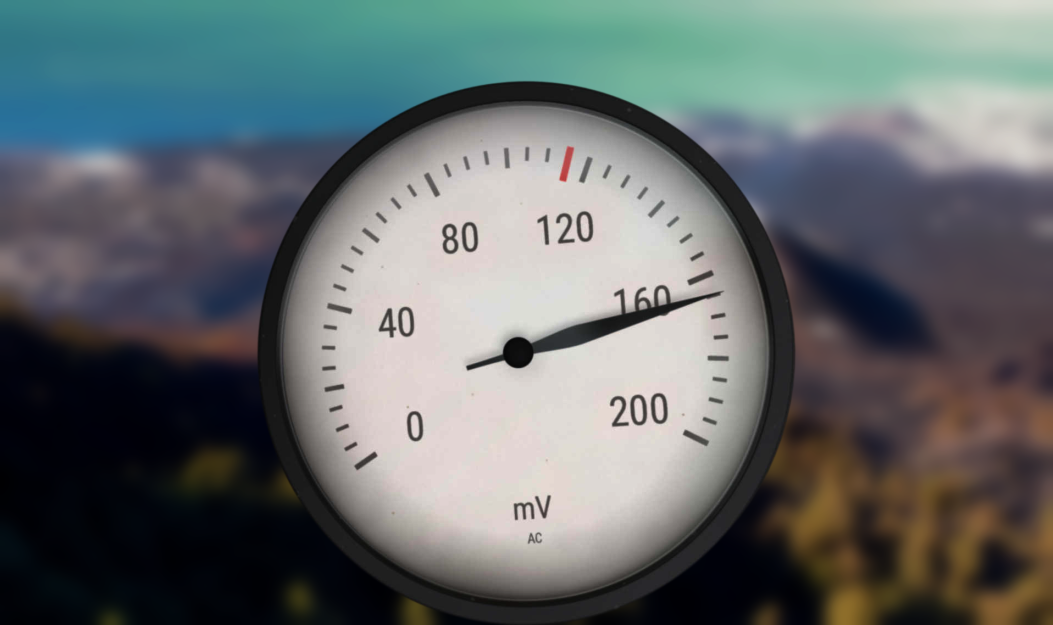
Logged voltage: 165 mV
